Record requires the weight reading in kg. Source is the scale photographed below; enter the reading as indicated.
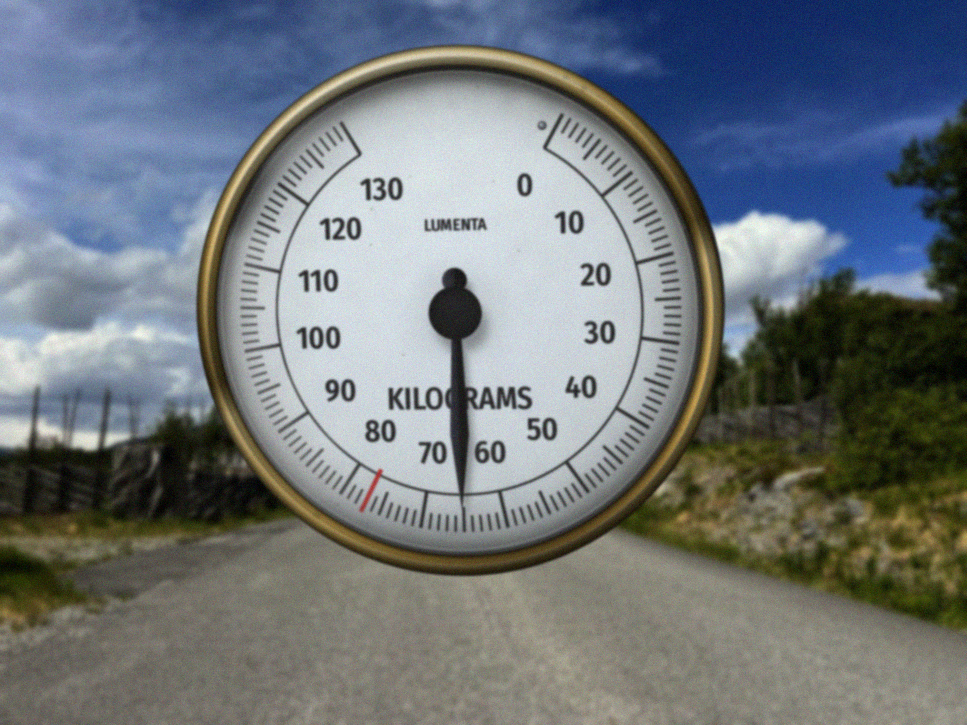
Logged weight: 65 kg
